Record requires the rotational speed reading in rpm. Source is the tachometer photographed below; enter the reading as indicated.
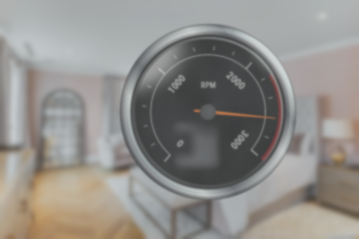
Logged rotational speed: 2600 rpm
